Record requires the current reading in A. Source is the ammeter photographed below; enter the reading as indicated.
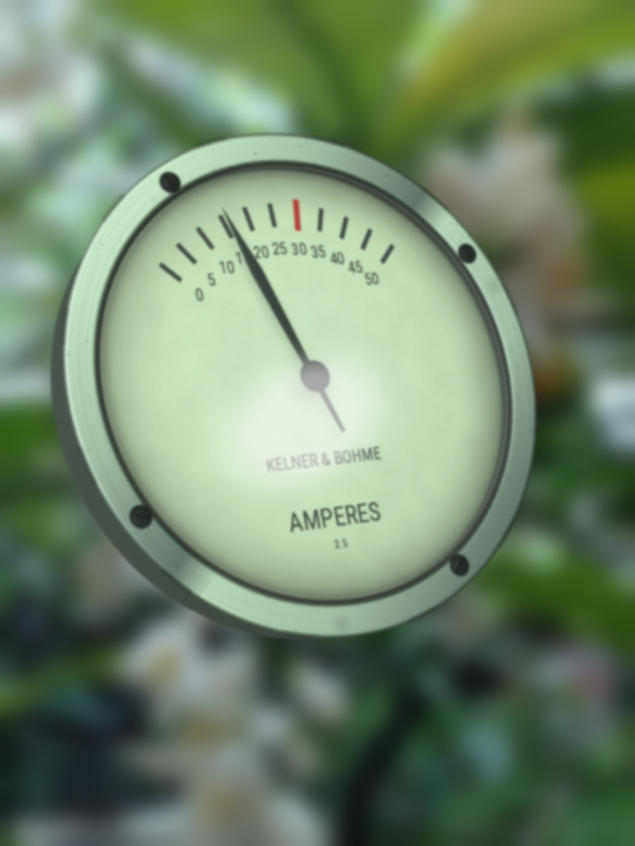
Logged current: 15 A
